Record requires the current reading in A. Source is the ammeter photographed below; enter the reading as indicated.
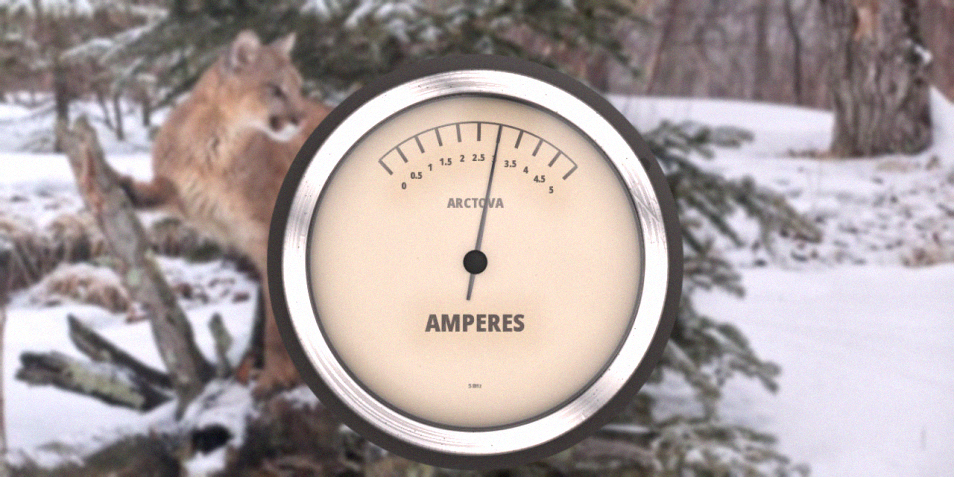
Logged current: 3 A
